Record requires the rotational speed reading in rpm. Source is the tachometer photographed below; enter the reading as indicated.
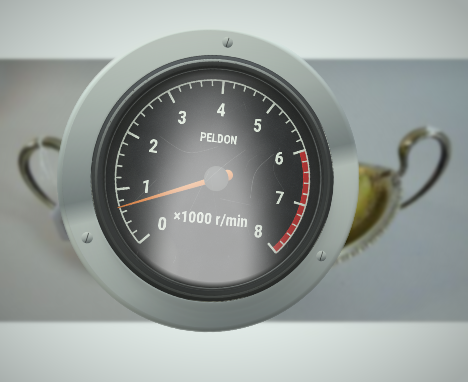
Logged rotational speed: 700 rpm
